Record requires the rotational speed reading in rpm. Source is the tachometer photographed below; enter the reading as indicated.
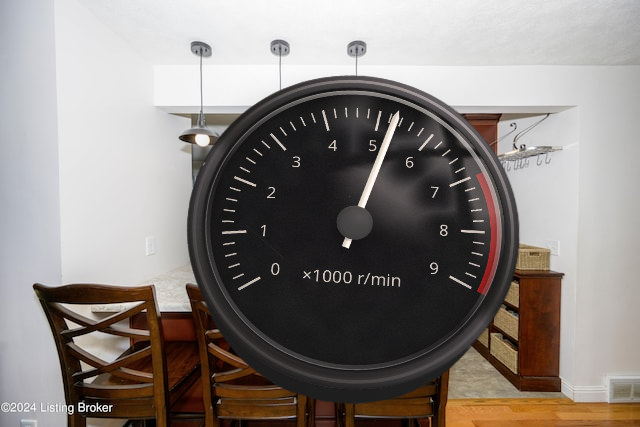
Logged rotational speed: 5300 rpm
